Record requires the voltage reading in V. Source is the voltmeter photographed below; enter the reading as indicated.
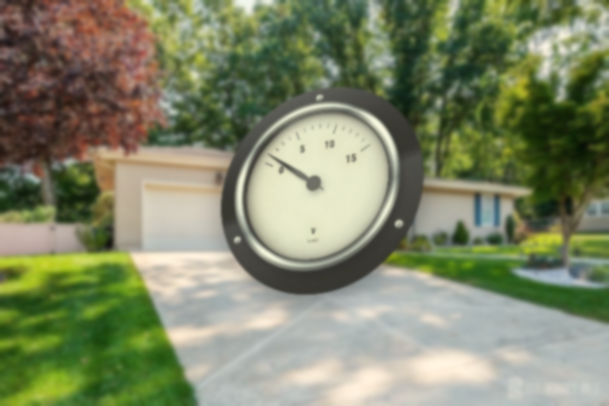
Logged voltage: 1 V
